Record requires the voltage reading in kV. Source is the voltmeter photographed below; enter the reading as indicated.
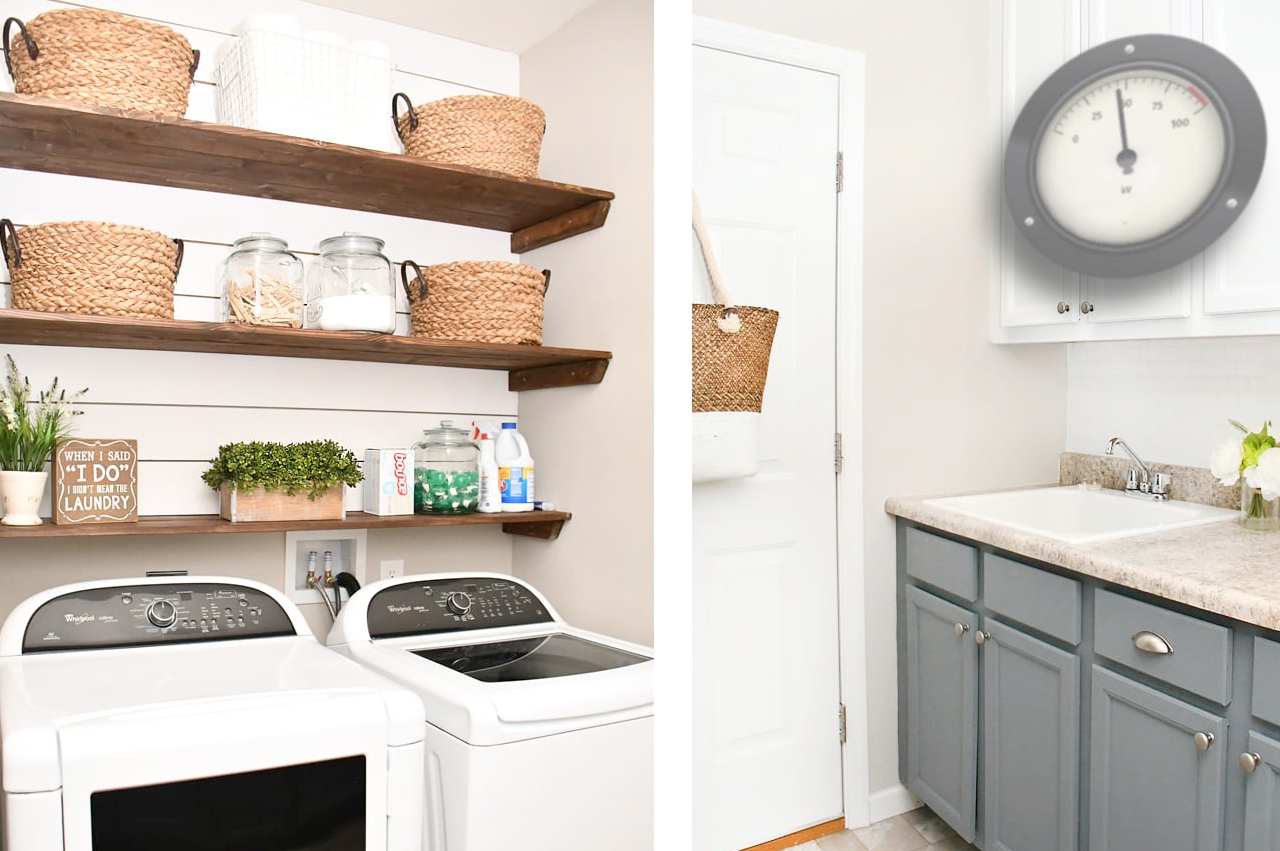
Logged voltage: 45 kV
